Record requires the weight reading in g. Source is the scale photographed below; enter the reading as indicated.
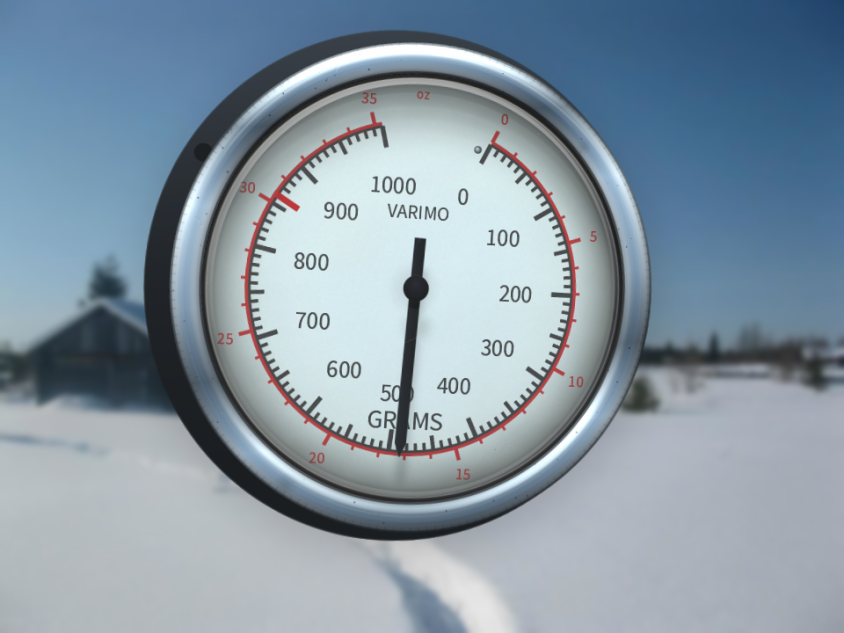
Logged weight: 490 g
